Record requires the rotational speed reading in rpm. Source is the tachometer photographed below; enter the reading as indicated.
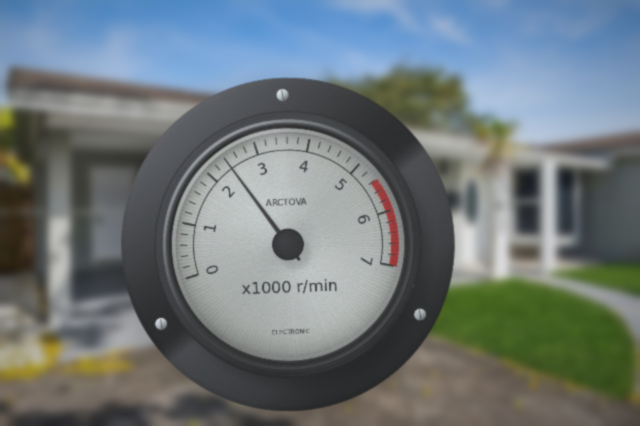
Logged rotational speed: 2400 rpm
